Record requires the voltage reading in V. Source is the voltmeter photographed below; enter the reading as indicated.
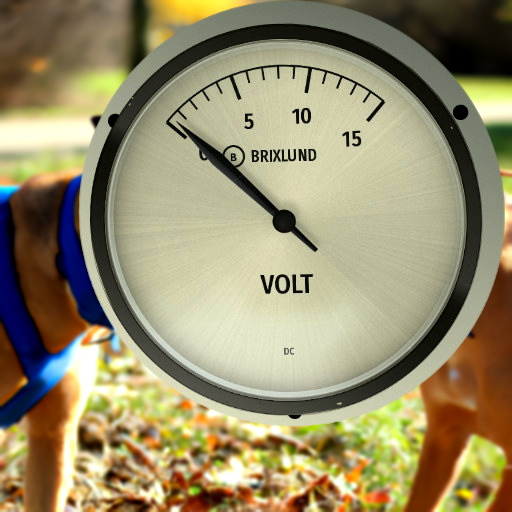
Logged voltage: 0.5 V
